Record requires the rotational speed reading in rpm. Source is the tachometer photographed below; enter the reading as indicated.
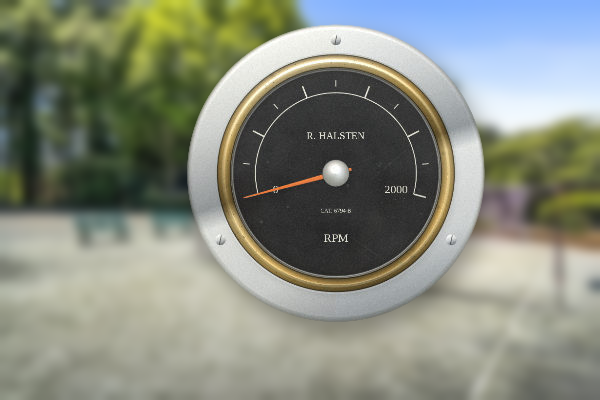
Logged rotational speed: 0 rpm
